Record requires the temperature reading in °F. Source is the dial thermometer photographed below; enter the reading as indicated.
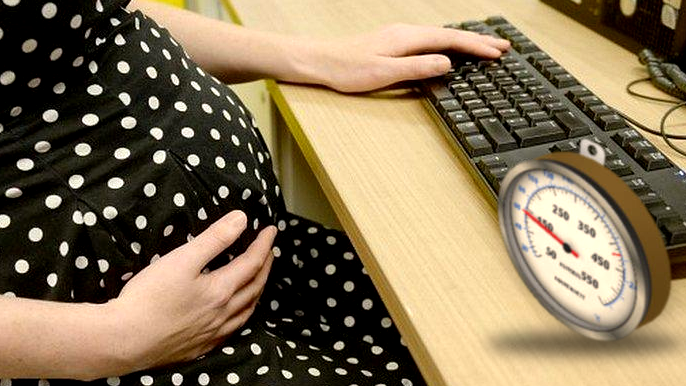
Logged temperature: 150 °F
